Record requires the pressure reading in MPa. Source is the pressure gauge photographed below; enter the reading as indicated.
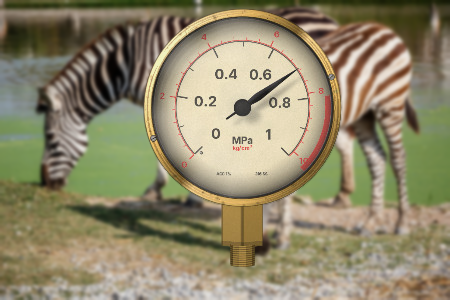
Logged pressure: 0.7 MPa
